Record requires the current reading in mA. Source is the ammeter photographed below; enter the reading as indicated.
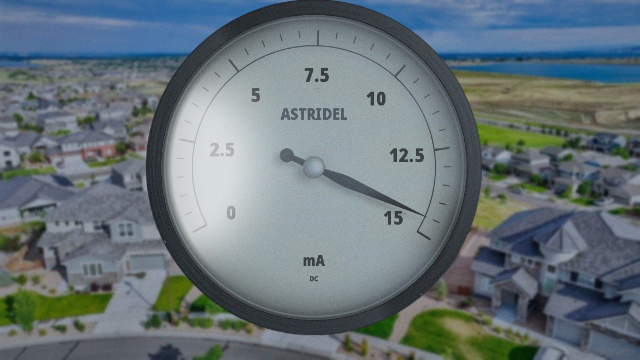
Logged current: 14.5 mA
